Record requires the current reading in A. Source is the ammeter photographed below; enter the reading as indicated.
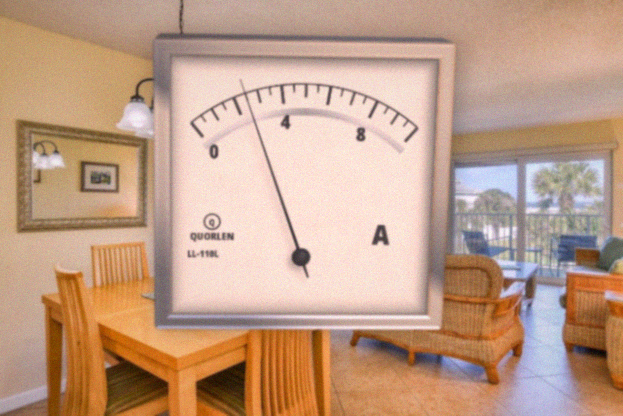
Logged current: 2.5 A
